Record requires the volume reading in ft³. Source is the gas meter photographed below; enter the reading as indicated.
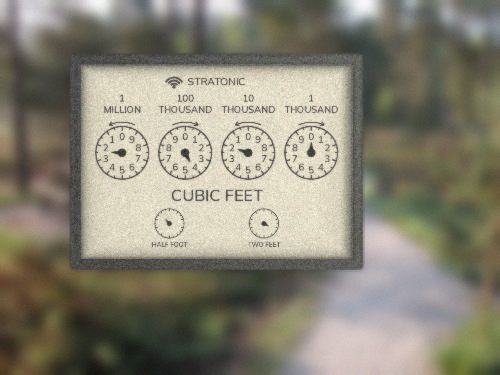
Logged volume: 242000 ft³
